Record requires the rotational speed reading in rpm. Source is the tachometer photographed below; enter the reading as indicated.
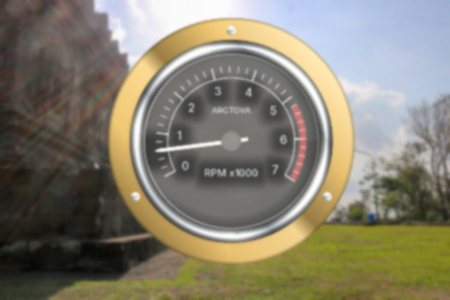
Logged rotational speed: 600 rpm
